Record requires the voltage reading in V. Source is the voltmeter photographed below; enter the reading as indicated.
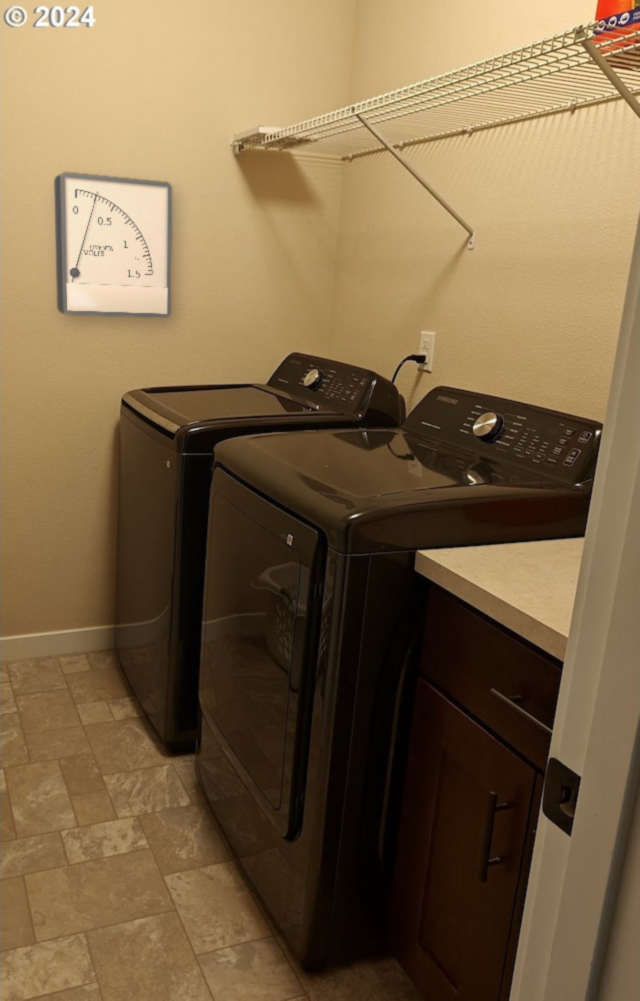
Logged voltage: 0.25 V
